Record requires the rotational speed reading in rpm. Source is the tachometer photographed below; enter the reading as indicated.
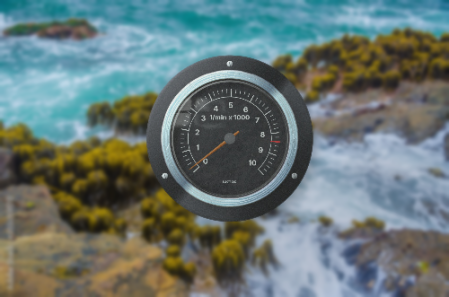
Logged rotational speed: 200 rpm
